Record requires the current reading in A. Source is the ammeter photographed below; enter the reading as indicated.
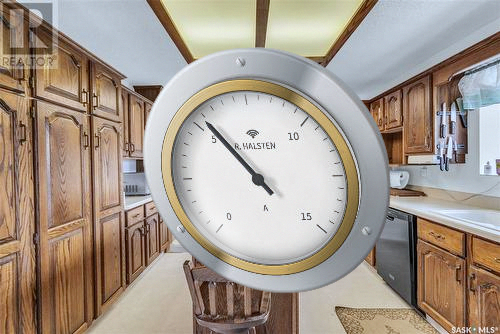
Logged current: 5.5 A
